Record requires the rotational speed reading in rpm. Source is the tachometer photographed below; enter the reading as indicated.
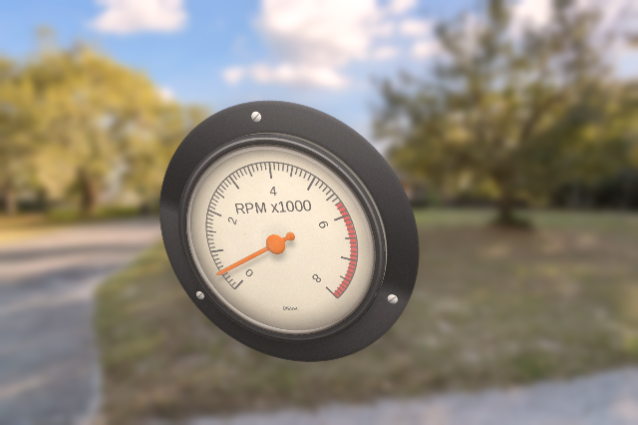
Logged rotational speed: 500 rpm
